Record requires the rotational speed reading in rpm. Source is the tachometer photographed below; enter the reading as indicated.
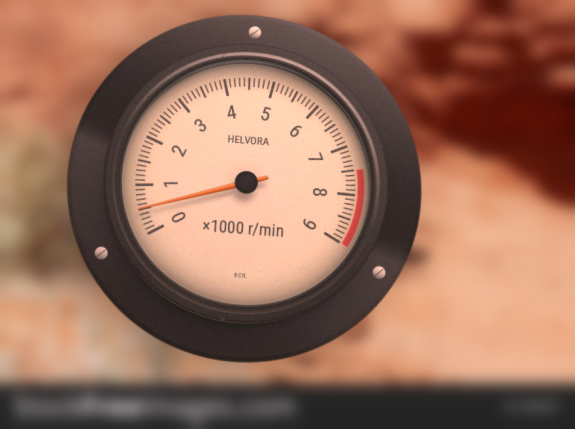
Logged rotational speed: 500 rpm
